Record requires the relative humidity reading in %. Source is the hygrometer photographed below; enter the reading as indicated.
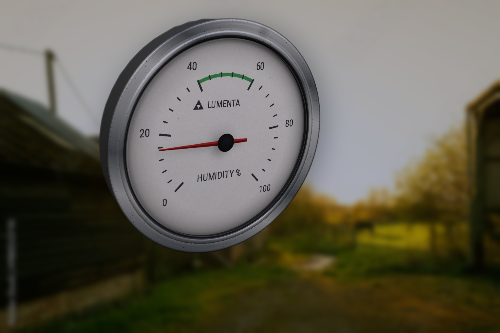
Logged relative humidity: 16 %
